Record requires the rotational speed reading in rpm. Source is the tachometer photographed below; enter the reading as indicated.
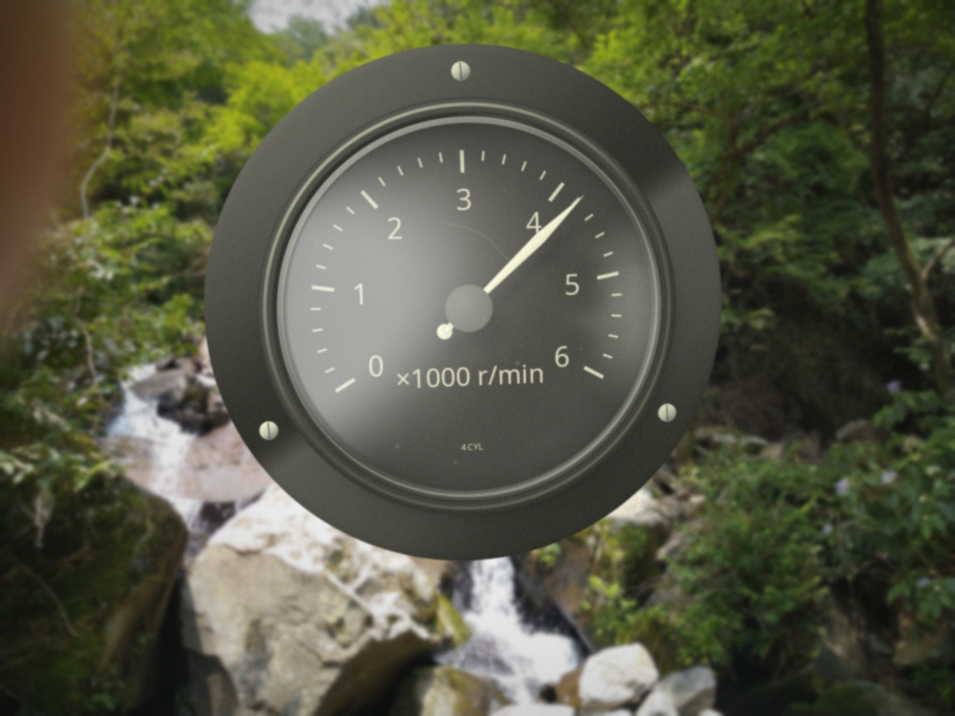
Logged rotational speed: 4200 rpm
